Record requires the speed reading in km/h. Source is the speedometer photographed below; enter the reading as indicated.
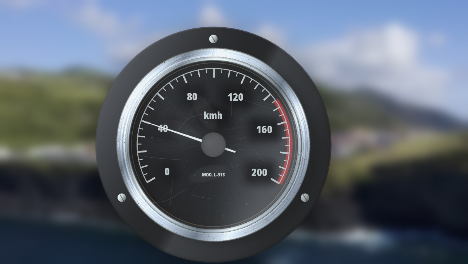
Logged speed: 40 km/h
